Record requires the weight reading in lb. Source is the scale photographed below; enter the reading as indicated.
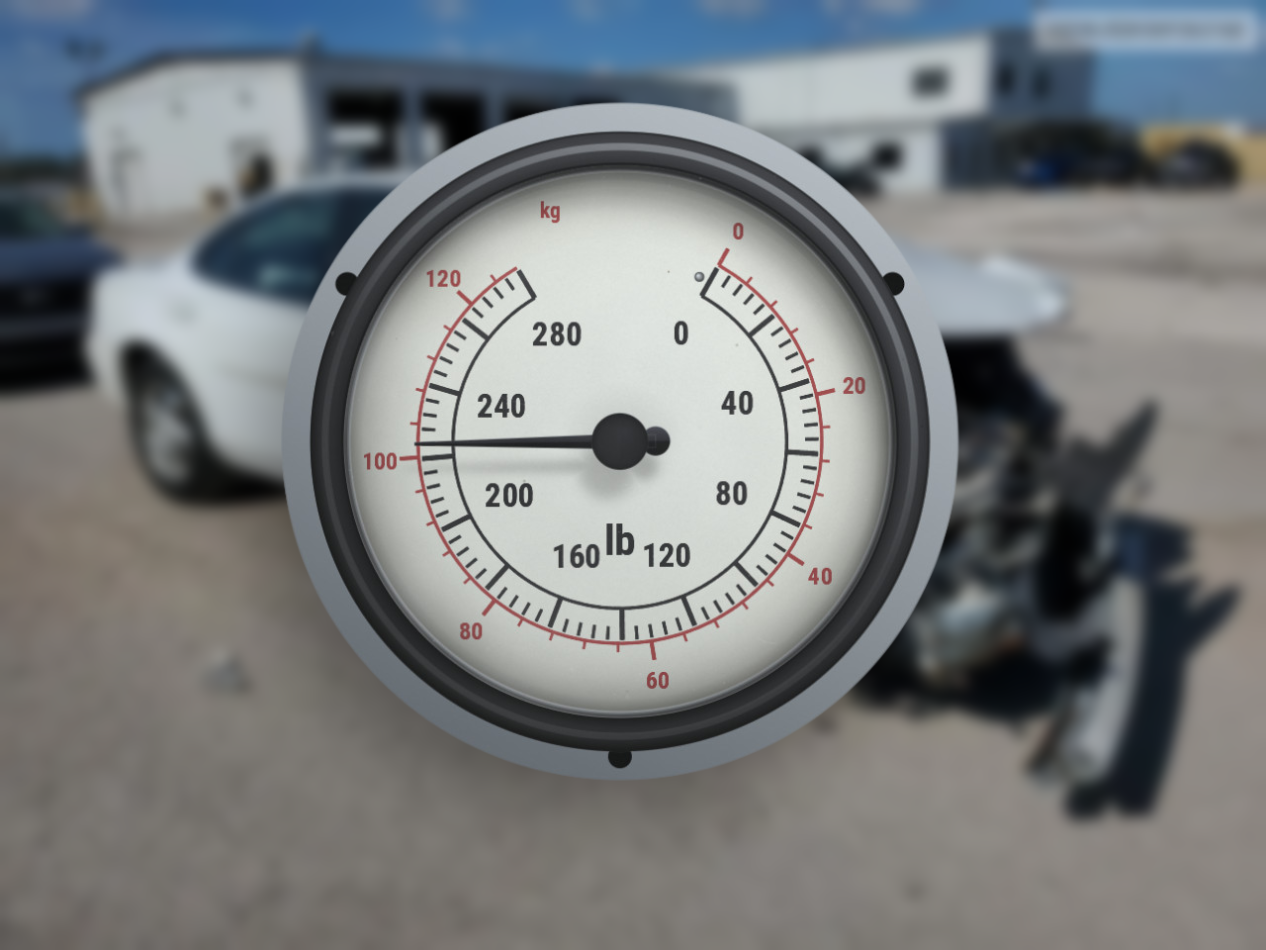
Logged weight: 224 lb
